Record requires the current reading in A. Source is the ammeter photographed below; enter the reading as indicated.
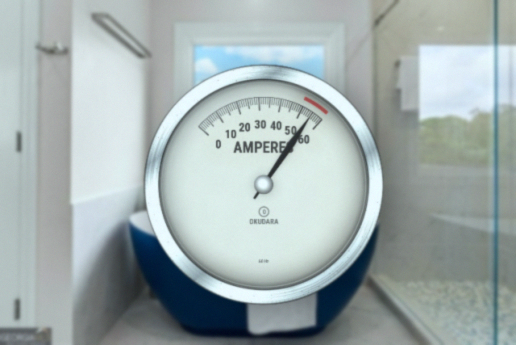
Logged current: 55 A
